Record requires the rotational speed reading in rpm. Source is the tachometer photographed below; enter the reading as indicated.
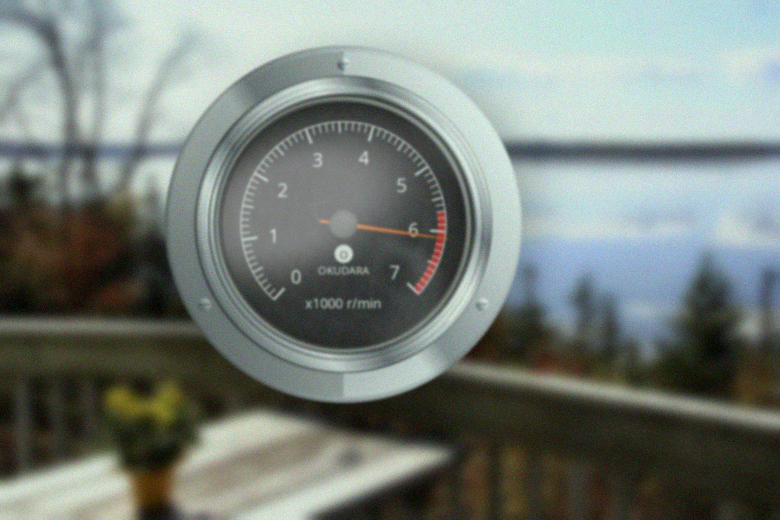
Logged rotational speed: 6100 rpm
